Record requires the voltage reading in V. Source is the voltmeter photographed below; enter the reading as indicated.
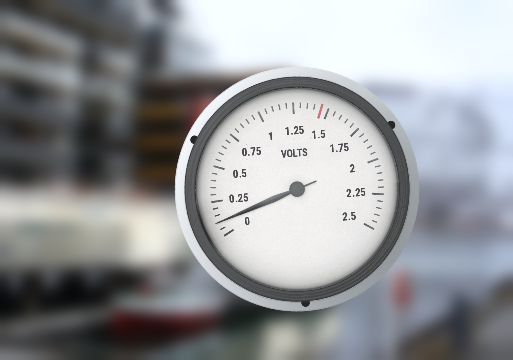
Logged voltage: 0.1 V
